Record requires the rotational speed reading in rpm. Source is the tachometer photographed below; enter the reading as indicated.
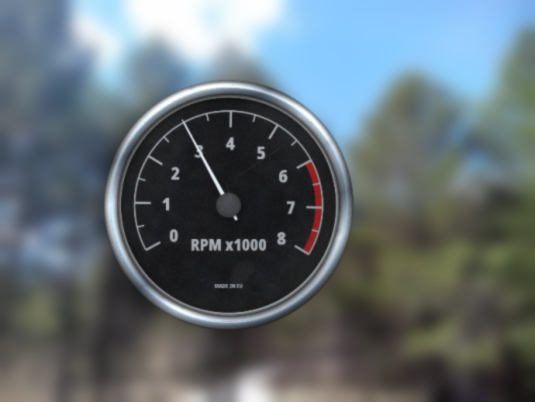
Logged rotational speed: 3000 rpm
